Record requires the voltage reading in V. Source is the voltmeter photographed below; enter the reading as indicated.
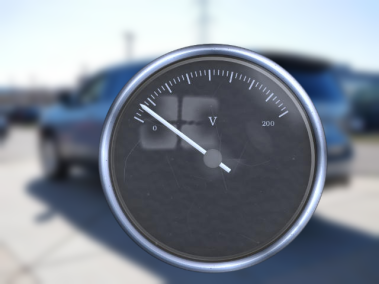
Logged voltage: 15 V
